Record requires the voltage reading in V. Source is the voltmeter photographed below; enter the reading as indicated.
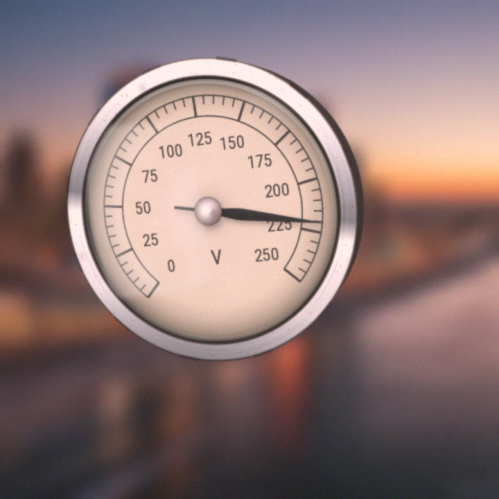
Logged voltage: 220 V
